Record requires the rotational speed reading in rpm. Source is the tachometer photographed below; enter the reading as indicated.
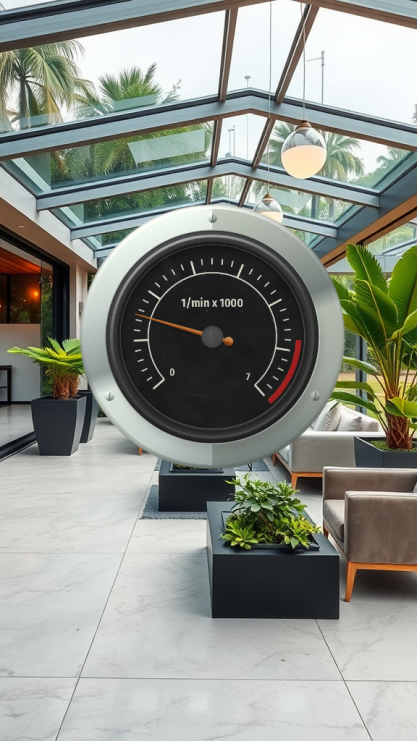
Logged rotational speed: 1500 rpm
